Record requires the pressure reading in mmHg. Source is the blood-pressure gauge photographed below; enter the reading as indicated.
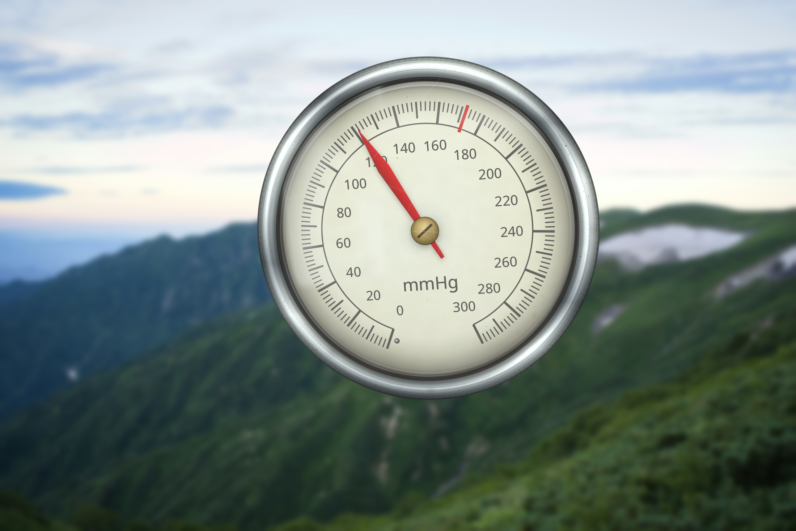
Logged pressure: 122 mmHg
